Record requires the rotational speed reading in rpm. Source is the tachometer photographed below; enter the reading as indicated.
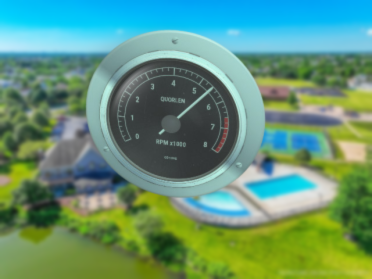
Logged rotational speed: 5400 rpm
